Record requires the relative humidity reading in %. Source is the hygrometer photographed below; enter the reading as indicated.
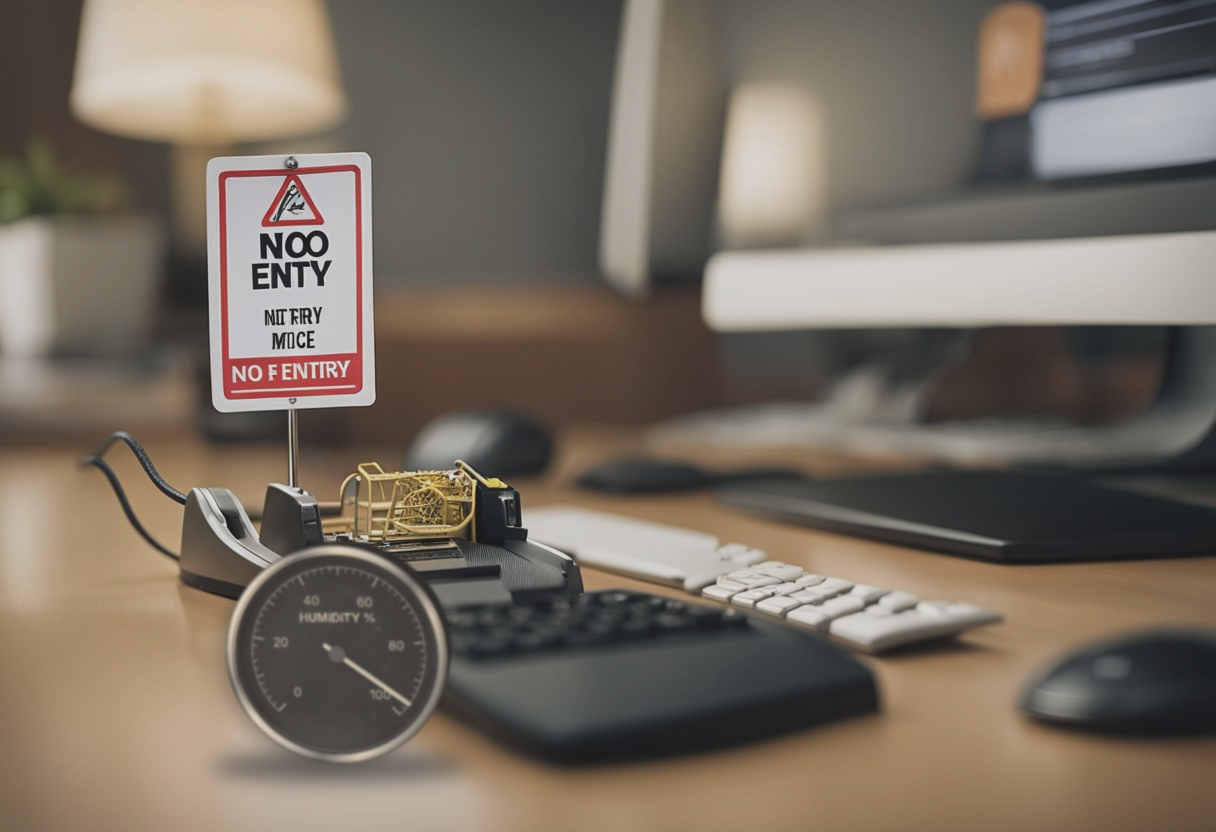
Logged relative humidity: 96 %
